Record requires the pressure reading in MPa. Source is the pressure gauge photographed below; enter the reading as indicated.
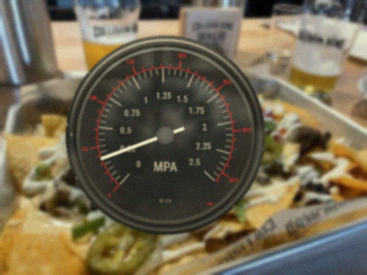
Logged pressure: 0.25 MPa
